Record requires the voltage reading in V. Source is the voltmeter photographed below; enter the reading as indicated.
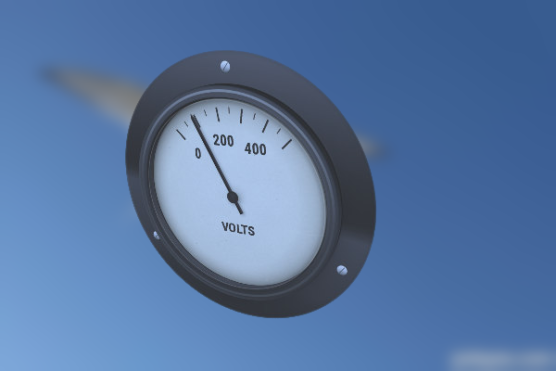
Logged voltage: 100 V
